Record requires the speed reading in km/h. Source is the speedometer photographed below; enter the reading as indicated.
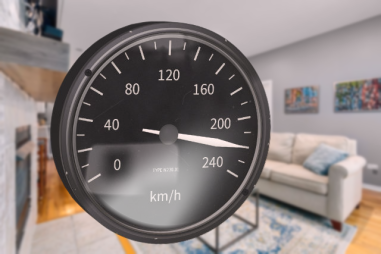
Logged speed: 220 km/h
